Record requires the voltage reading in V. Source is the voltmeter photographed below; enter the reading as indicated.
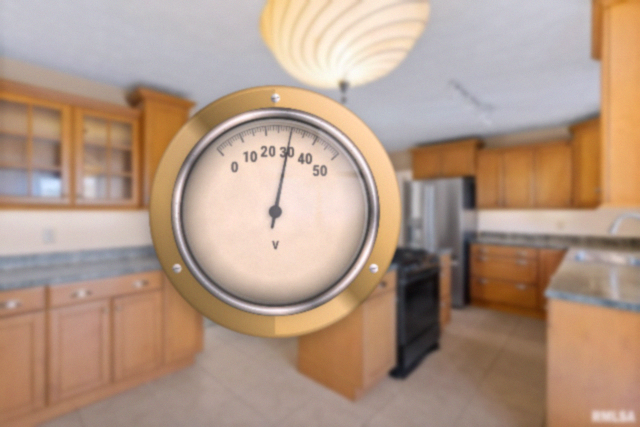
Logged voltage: 30 V
